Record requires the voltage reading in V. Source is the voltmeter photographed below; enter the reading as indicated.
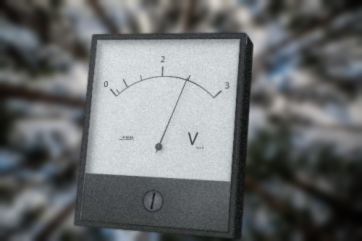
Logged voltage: 2.5 V
